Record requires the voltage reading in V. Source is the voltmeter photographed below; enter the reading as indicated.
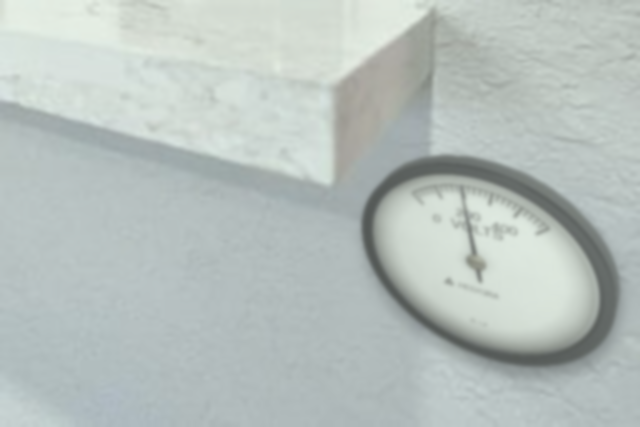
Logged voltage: 200 V
